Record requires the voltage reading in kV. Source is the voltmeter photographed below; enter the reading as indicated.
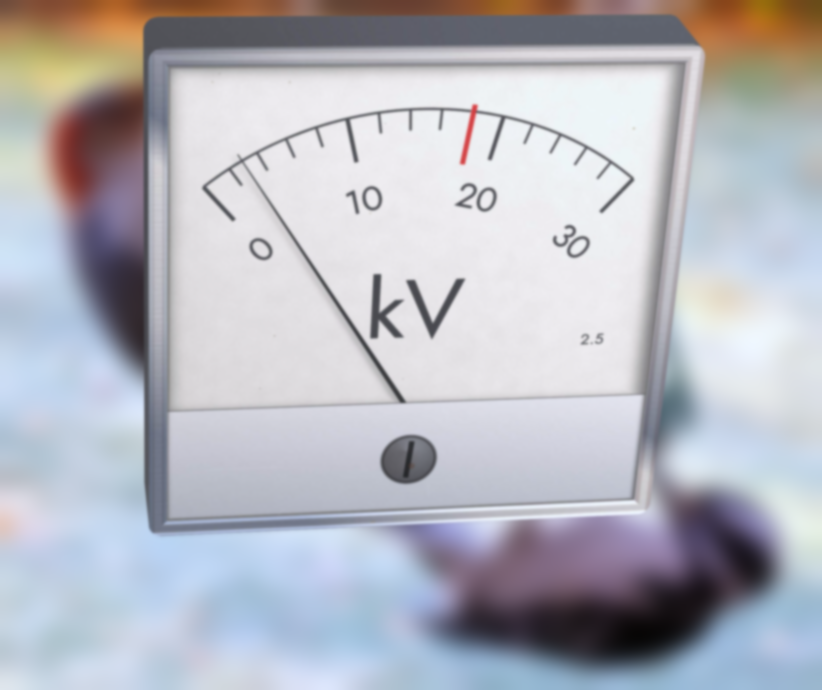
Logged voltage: 3 kV
